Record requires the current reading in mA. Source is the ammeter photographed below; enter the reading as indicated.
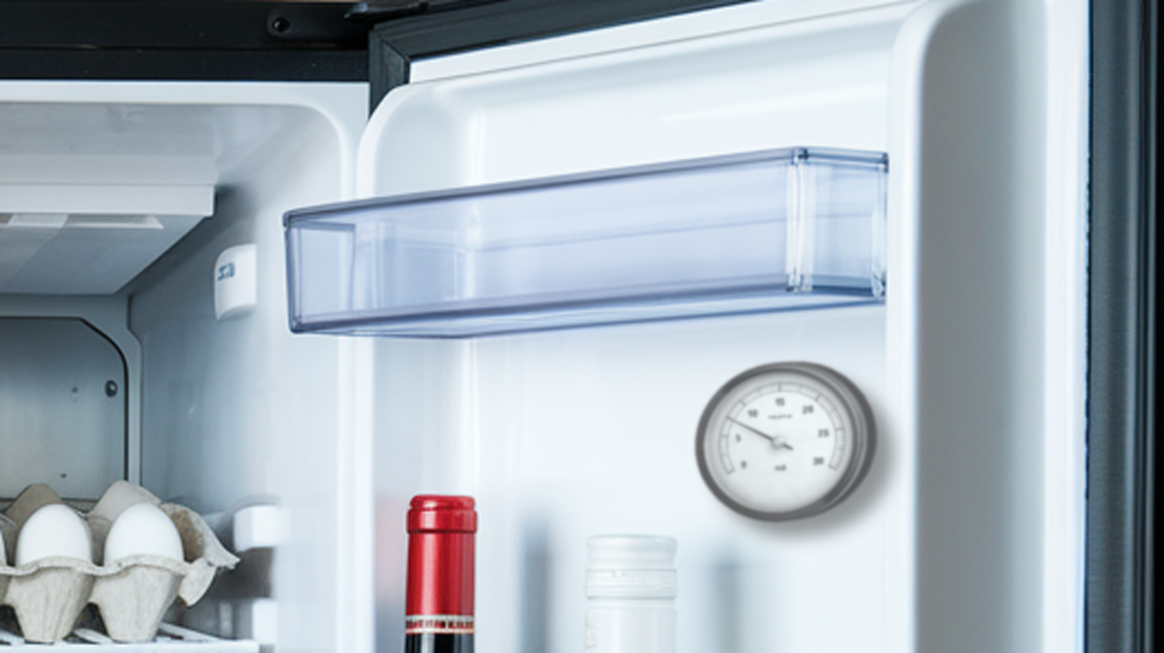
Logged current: 7.5 mA
